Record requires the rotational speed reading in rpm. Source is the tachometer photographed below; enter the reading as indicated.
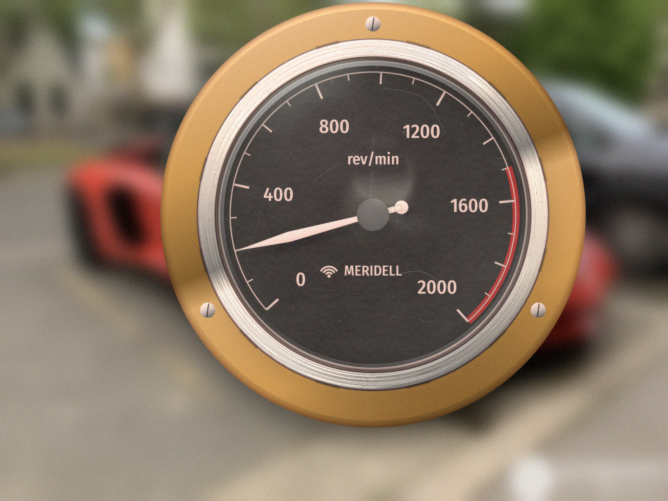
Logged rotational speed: 200 rpm
